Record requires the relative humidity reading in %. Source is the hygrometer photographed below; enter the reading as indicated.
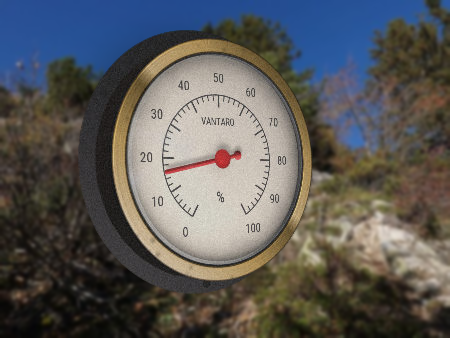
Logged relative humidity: 16 %
